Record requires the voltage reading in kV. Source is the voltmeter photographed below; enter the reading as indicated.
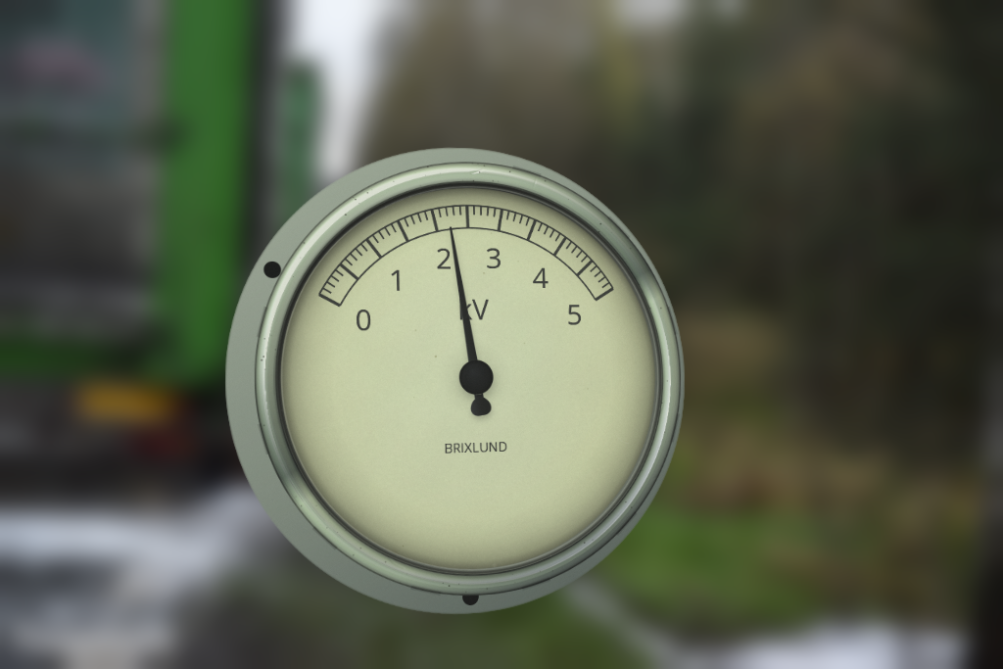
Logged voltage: 2.2 kV
